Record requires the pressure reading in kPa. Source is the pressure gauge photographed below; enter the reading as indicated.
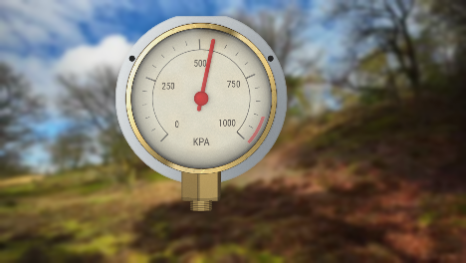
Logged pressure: 550 kPa
